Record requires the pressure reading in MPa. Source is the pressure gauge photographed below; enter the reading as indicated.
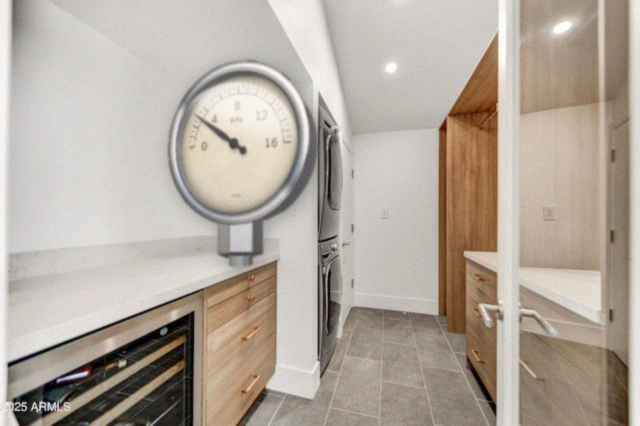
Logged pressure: 3 MPa
